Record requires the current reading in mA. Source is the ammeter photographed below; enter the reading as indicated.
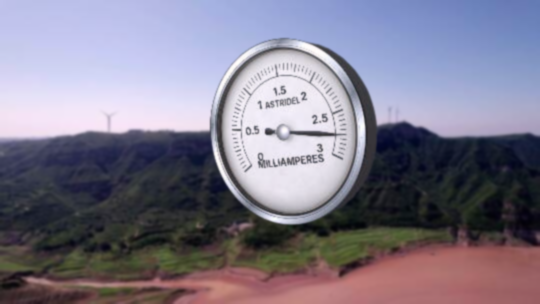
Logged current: 2.75 mA
